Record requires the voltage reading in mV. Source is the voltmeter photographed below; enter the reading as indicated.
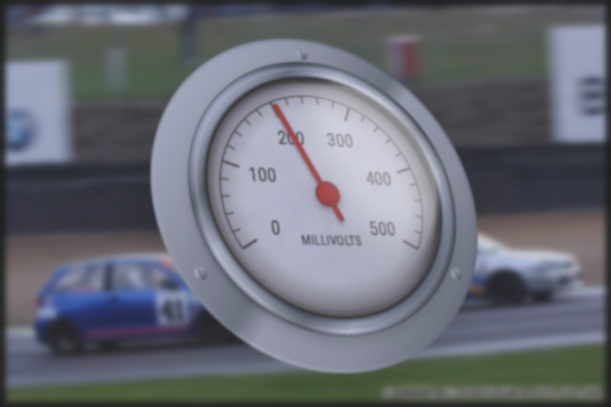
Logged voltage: 200 mV
